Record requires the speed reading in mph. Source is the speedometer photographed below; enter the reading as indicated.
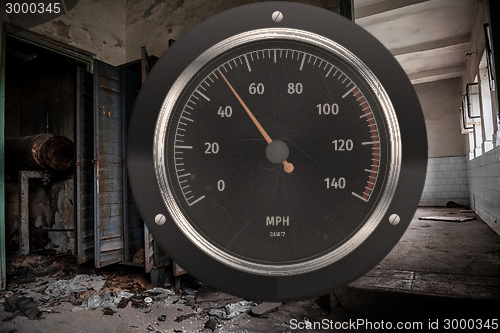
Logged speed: 50 mph
